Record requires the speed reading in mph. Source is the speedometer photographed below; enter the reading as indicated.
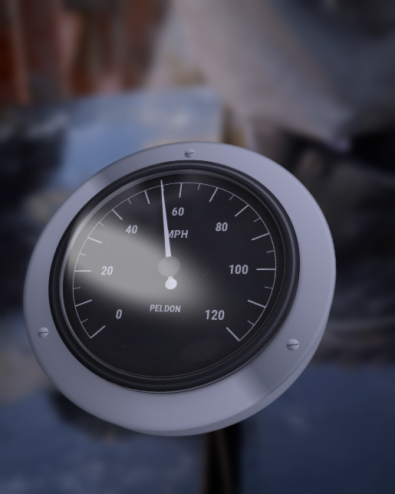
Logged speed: 55 mph
